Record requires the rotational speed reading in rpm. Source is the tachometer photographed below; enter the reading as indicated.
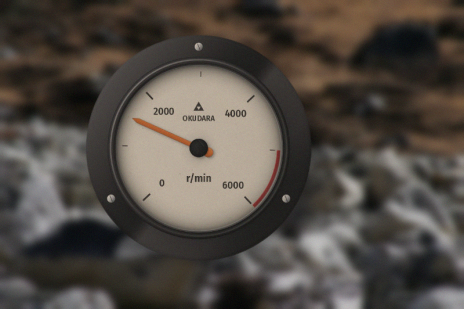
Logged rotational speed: 1500 rpm
